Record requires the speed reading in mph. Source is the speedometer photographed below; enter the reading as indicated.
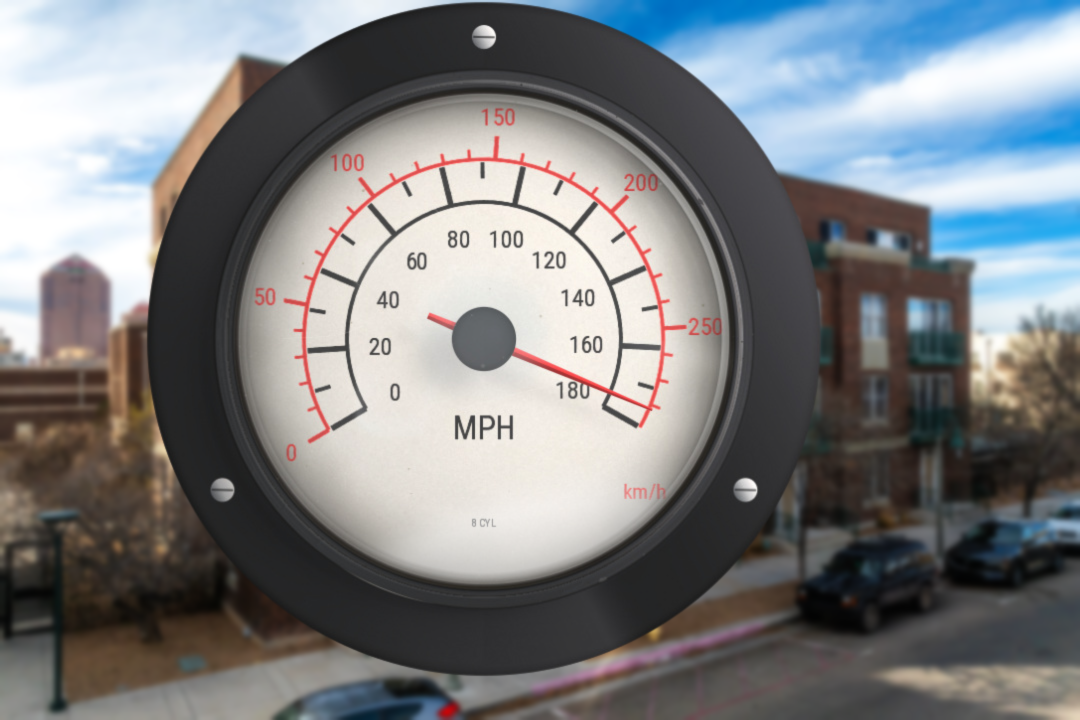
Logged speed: 175 mph
